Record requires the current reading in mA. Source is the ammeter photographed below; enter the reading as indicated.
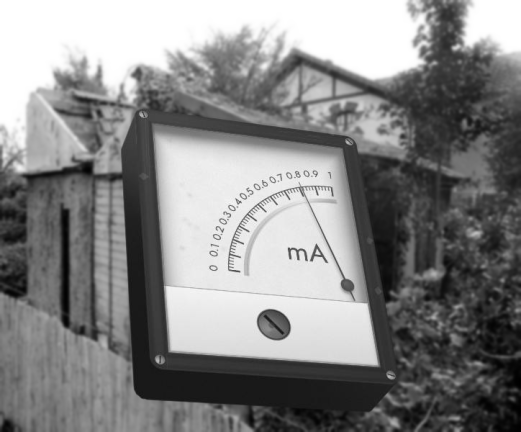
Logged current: 0.8 mA
